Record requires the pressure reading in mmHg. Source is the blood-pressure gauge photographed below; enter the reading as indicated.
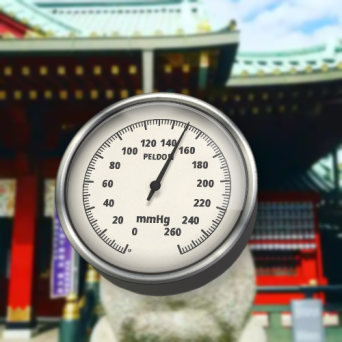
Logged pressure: 150 mmHg
